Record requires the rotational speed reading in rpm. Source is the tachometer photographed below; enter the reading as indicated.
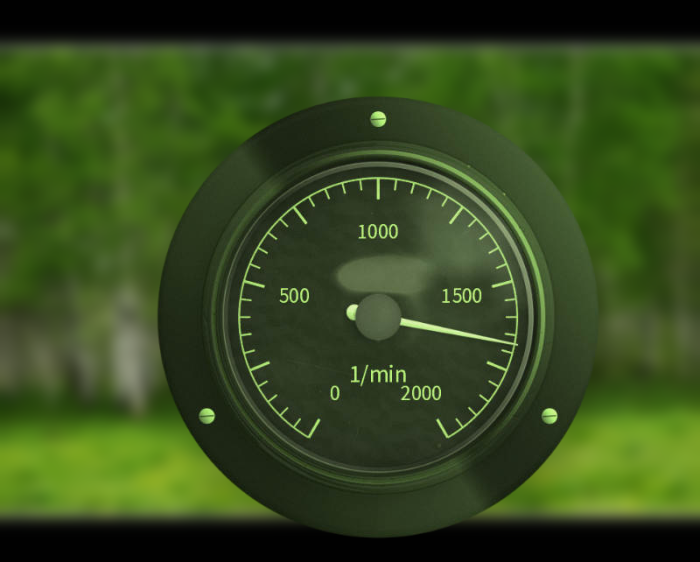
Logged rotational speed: 1675 rpm
